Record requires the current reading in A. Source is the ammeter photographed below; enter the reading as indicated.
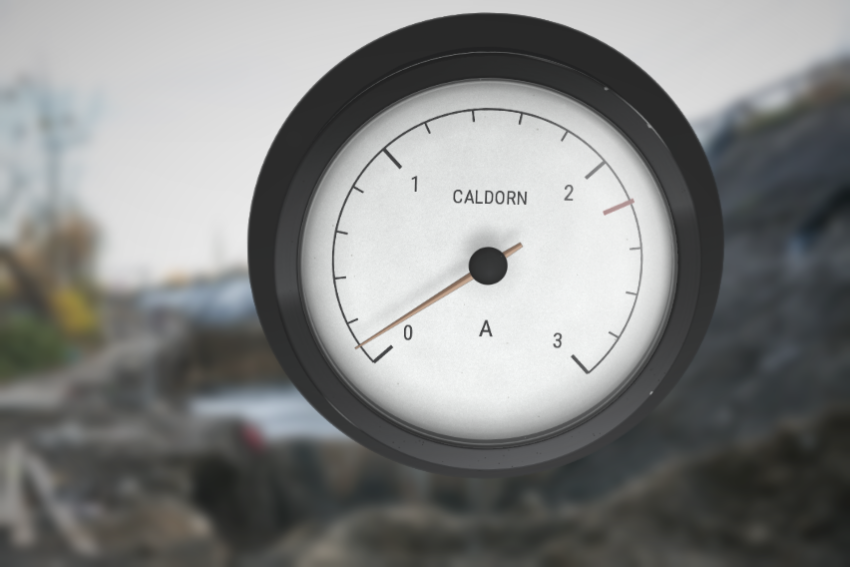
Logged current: 0.1 A
